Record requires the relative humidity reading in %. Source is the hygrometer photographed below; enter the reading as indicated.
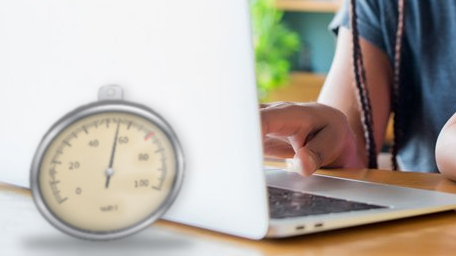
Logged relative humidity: 55 %
